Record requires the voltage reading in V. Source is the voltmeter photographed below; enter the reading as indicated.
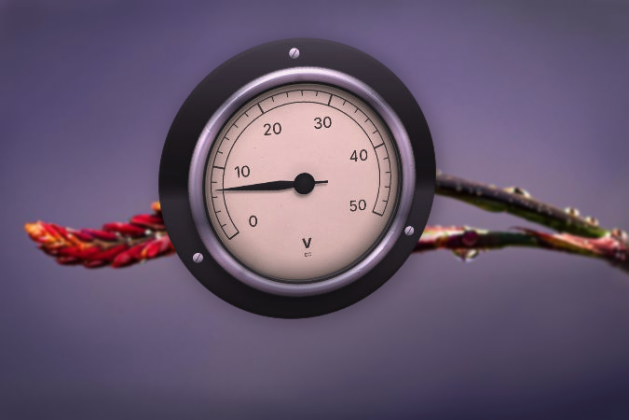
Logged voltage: 7 V
